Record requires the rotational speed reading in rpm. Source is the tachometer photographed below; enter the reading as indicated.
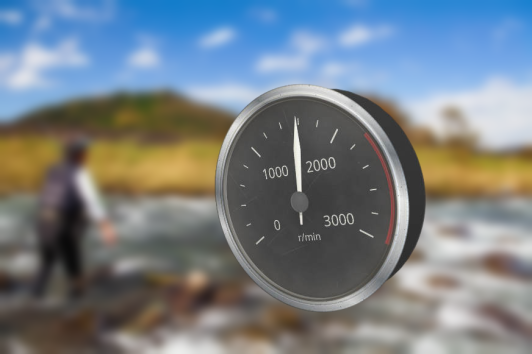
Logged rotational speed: 1600 rpm
